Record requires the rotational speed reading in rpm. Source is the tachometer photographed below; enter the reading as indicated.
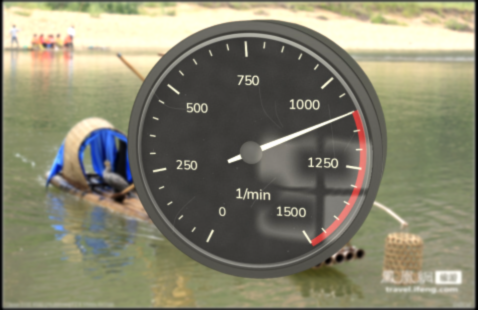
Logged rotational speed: 1100 rpm
